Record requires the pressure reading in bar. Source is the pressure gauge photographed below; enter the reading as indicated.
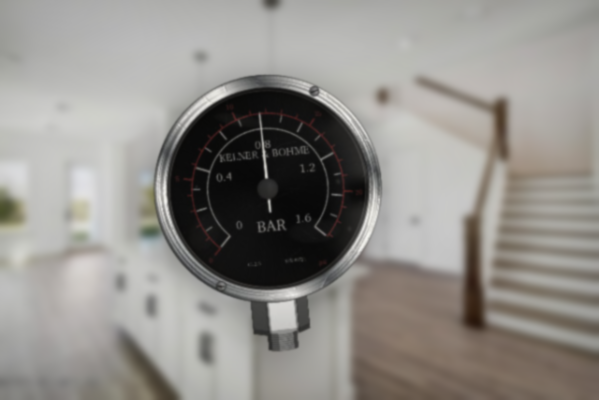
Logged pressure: 0.8 bar
